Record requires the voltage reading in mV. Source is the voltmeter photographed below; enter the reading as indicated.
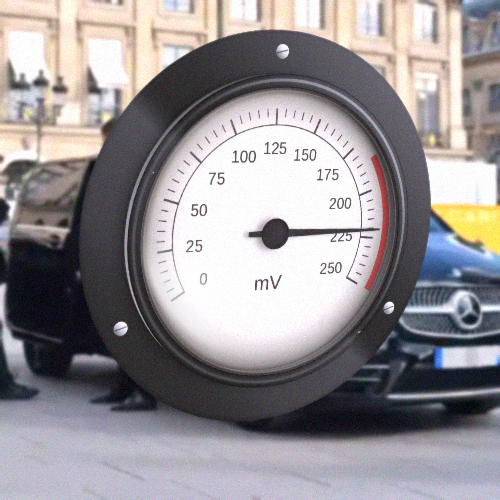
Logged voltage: 220 mV
